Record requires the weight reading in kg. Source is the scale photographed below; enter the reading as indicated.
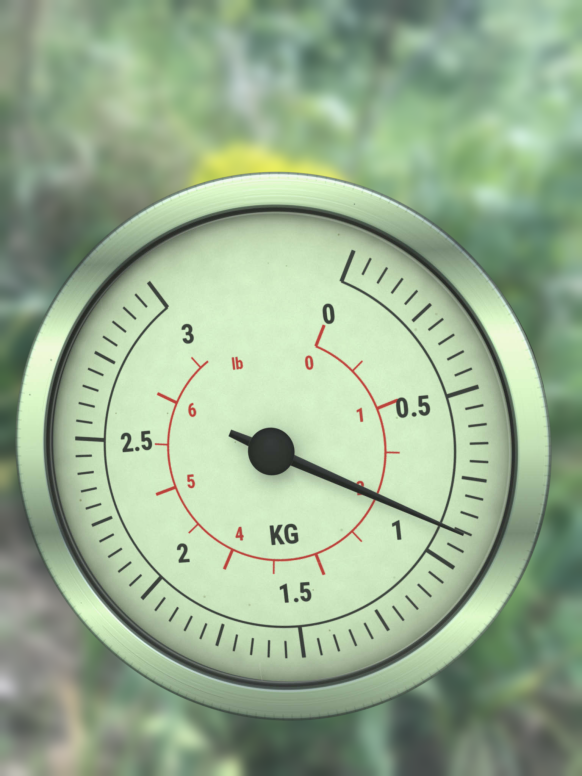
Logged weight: 0.9 kg
